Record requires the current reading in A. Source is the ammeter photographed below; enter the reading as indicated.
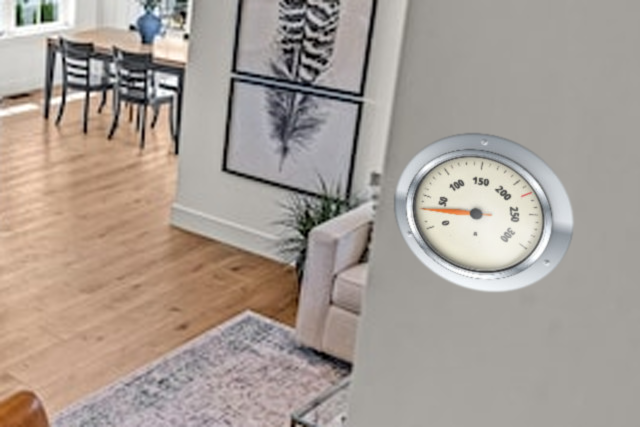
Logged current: 30 A
